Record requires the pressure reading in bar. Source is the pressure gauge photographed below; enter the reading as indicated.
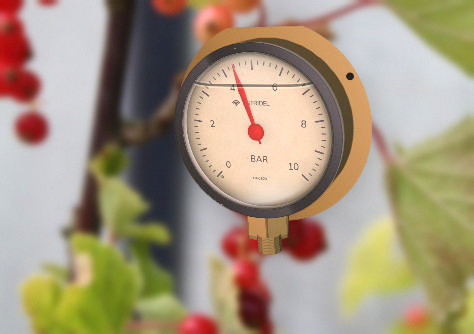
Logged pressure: 4.4 bar
